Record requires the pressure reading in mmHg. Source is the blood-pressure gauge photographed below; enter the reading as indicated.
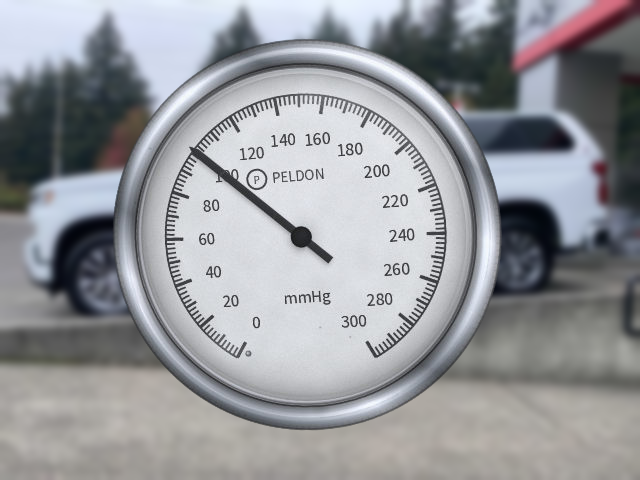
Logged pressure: 100 mmHg
